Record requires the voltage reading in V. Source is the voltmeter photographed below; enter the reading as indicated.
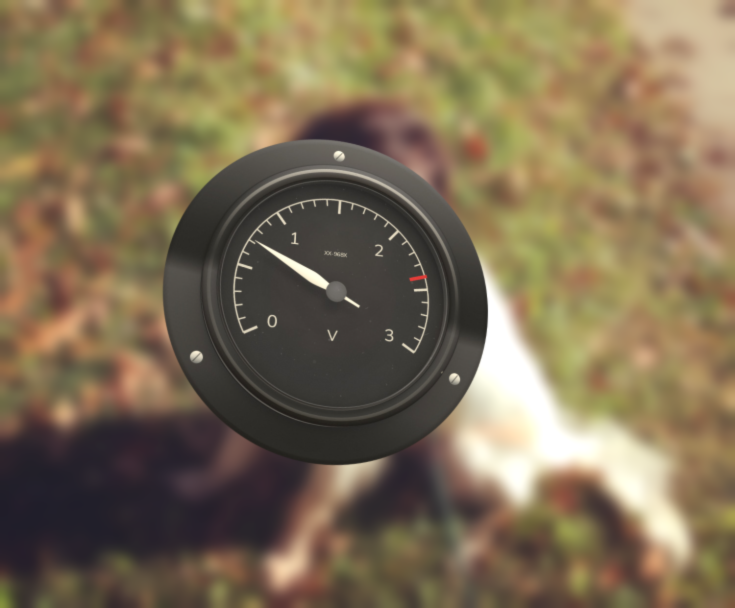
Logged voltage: 0.7 V
